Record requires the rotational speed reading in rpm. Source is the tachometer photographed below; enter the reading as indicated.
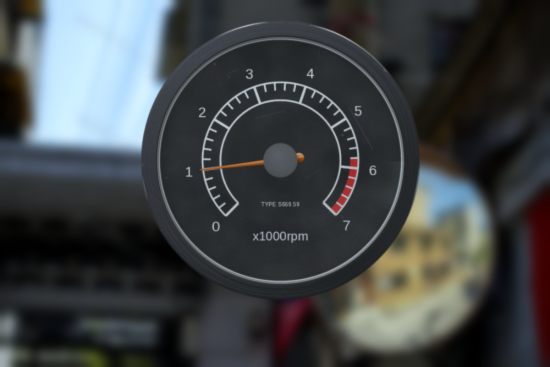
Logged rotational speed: 1000 rpm
